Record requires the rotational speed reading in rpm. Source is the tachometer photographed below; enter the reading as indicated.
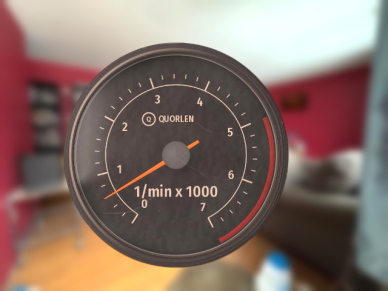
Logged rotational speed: 600 rpm
